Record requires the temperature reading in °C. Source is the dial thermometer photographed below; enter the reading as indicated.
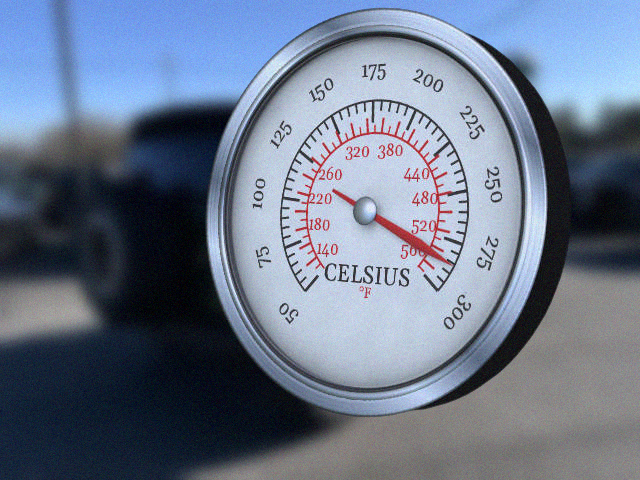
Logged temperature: 285 °C
